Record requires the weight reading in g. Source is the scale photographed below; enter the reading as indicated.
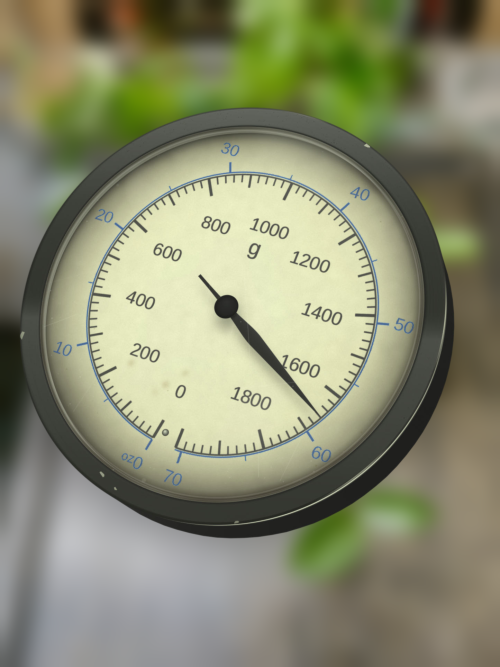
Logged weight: 1660 g
